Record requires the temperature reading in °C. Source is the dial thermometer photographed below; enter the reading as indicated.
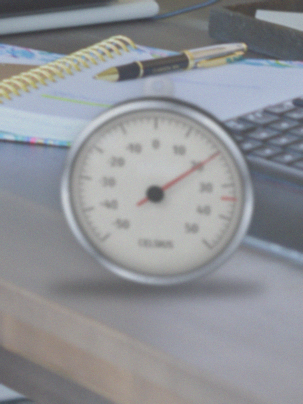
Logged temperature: 20 °C
